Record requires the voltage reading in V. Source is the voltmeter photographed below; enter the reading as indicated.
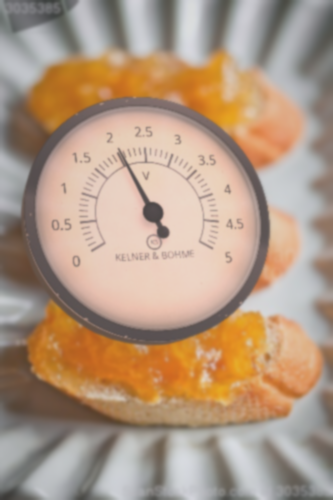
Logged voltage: 2 V
